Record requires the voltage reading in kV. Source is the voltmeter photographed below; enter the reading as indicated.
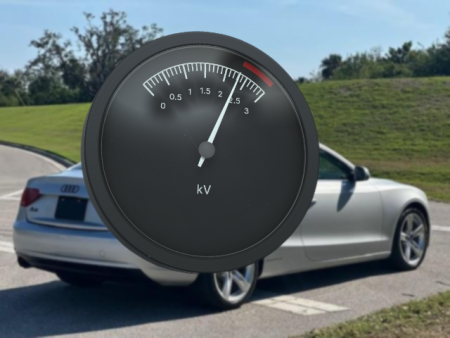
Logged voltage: 2.3 kV
